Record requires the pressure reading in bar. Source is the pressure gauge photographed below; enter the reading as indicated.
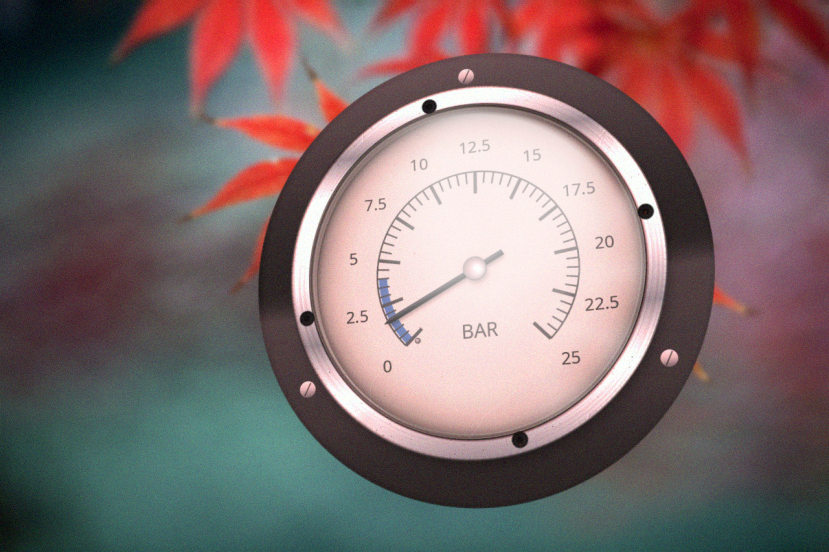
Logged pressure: 1.5 bar
